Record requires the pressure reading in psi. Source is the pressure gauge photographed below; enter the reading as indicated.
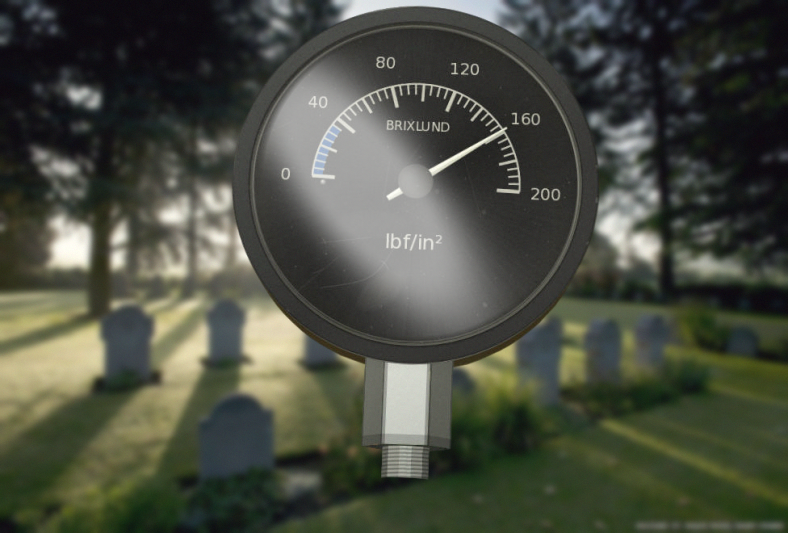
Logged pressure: 160 psi
